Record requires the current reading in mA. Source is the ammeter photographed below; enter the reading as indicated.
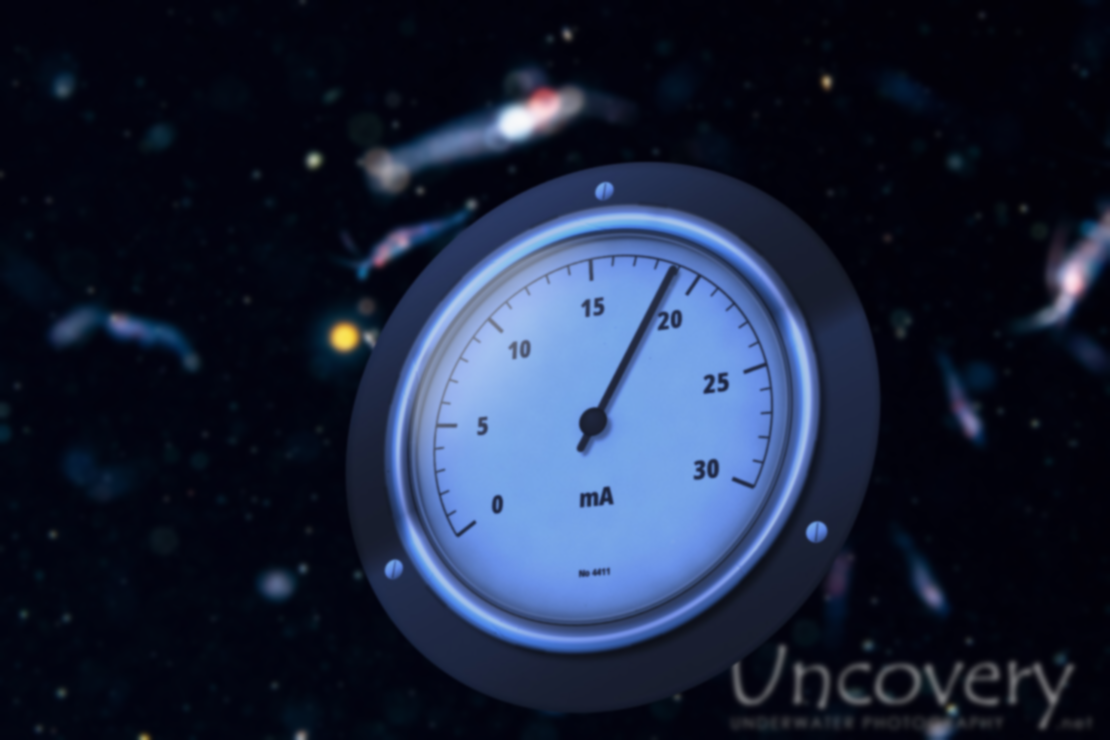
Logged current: 19 mA
